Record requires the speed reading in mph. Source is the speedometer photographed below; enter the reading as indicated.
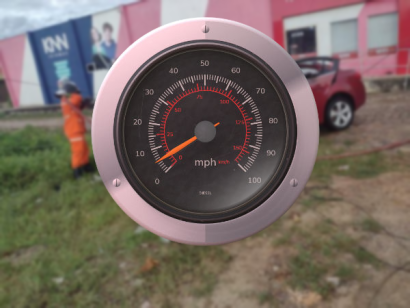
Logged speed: 5 mph
